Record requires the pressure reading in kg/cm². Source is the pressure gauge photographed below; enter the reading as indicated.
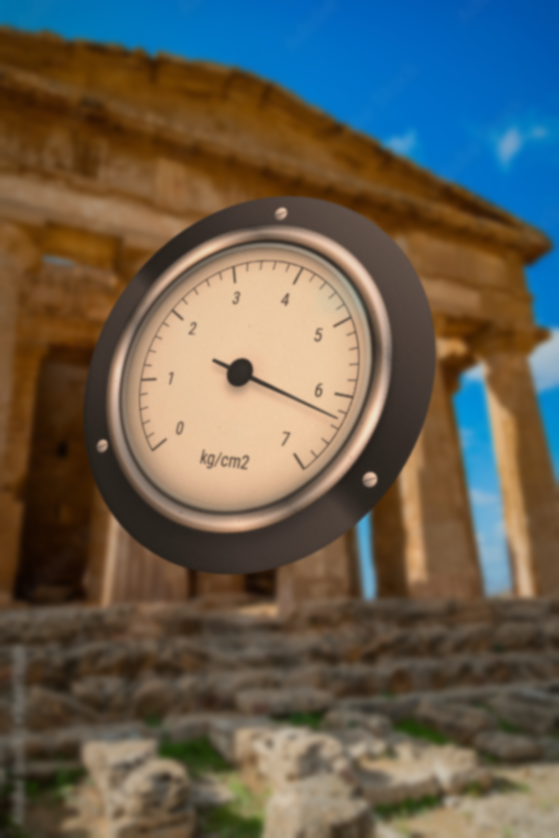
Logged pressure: 6.3 kg/cm²
